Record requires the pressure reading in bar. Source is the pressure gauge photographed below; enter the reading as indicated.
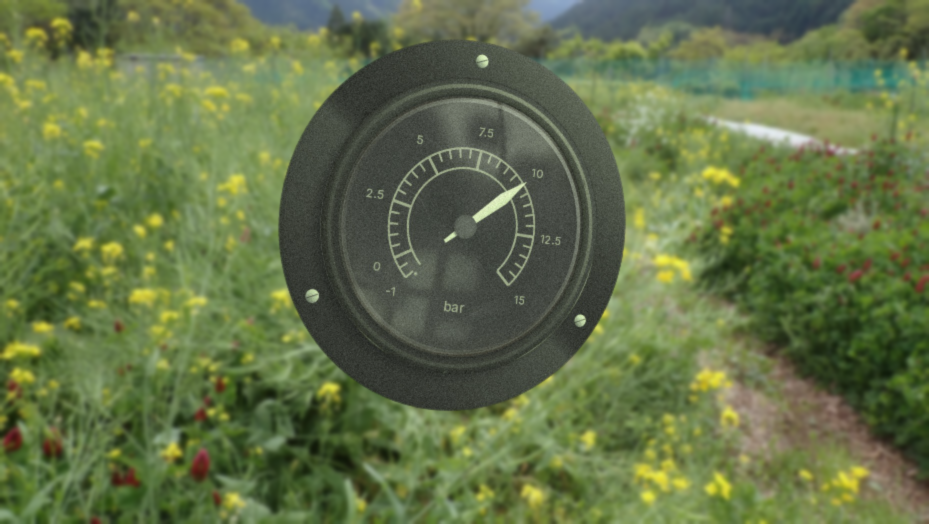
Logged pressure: 10 bar
